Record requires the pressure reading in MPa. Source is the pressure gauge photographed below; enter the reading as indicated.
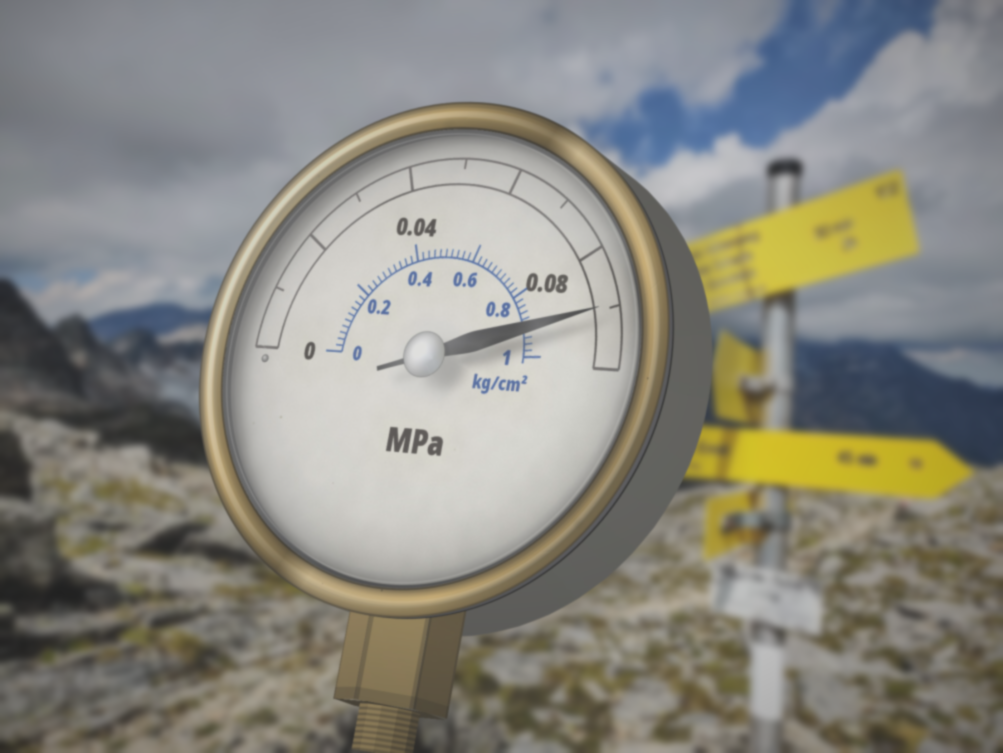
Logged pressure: 0.09 MPa
